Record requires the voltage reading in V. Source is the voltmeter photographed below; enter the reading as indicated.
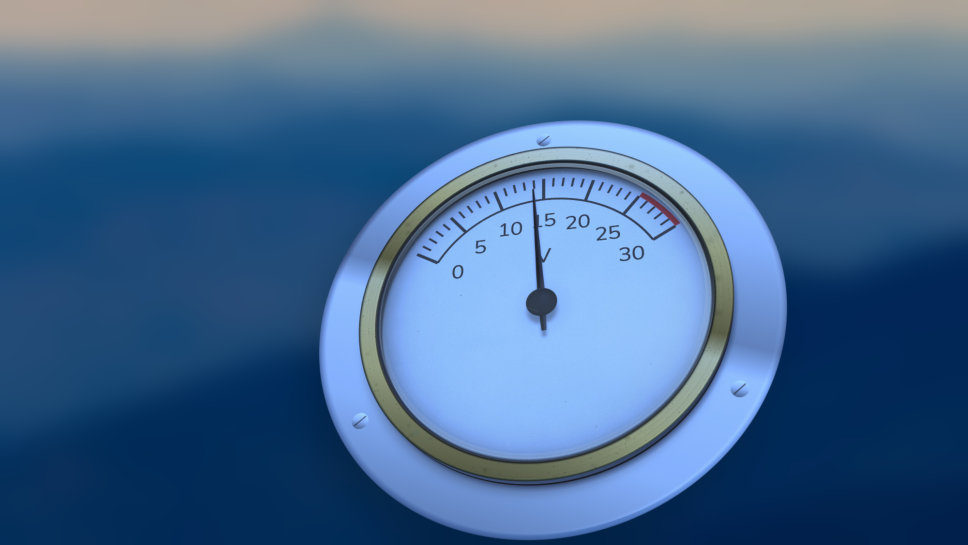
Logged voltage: 14 V
